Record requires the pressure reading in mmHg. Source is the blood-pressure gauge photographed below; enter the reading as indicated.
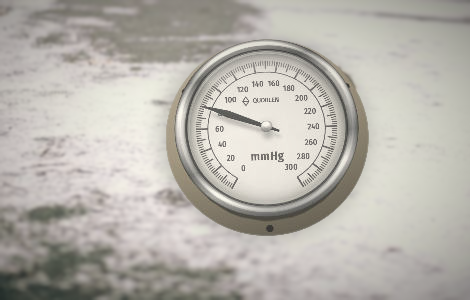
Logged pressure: 80 mmHg
